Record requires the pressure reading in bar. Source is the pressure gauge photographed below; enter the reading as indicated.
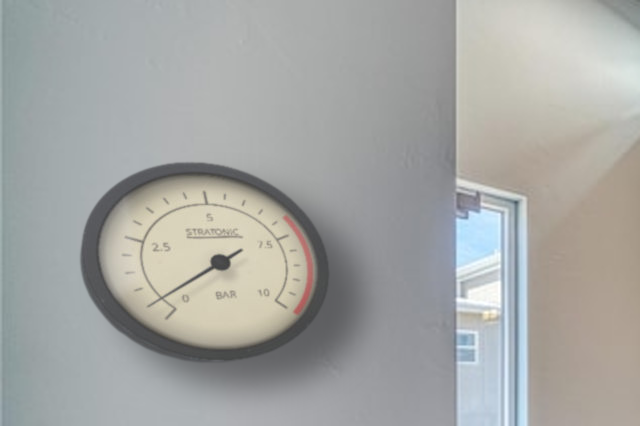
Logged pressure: 0.5 bar
